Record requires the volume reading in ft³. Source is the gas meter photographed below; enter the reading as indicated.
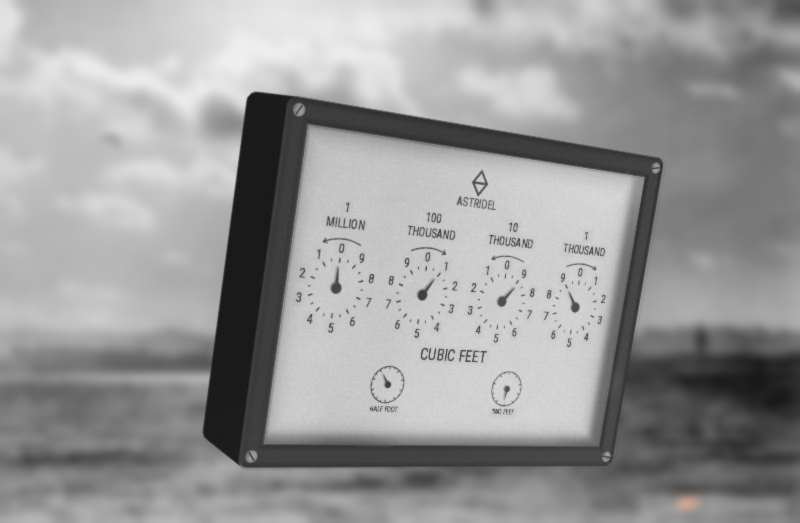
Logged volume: 8900 ft³
